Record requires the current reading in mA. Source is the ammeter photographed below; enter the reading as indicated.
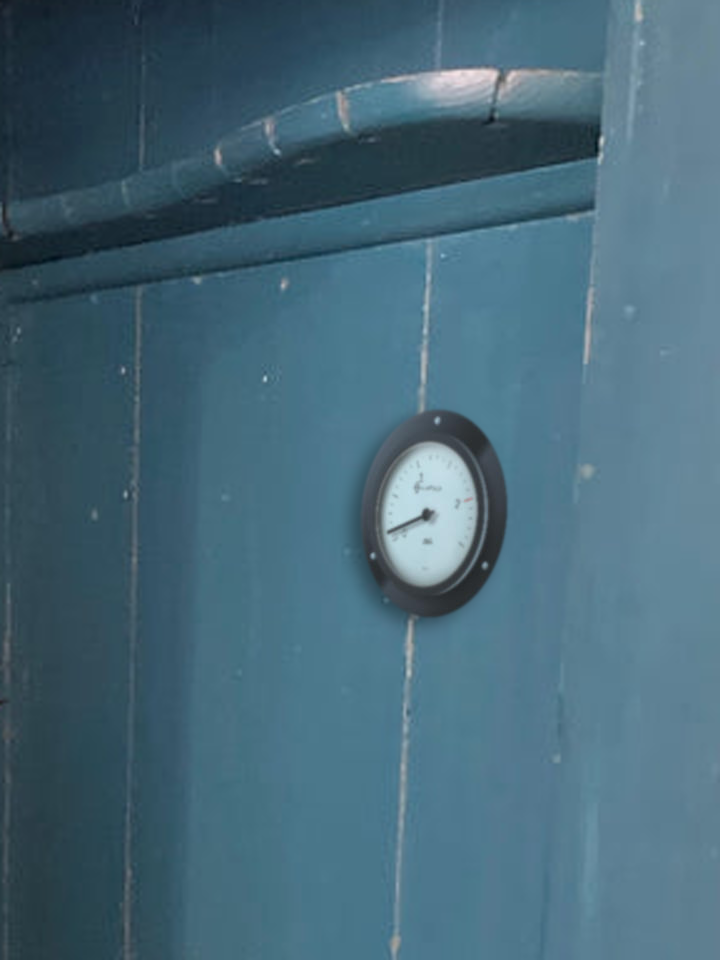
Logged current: 0.1 mA
